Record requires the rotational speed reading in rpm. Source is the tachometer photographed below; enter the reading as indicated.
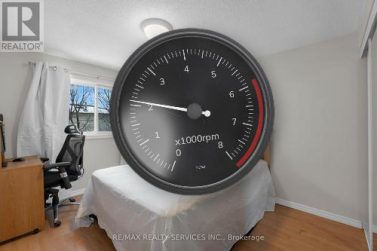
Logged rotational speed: 2100 rpm
